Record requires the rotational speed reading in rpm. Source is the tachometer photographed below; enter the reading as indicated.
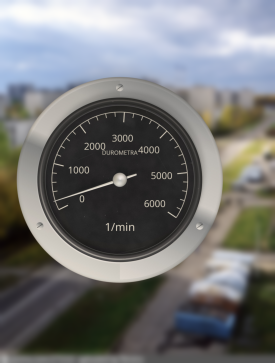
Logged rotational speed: 200 rpm
